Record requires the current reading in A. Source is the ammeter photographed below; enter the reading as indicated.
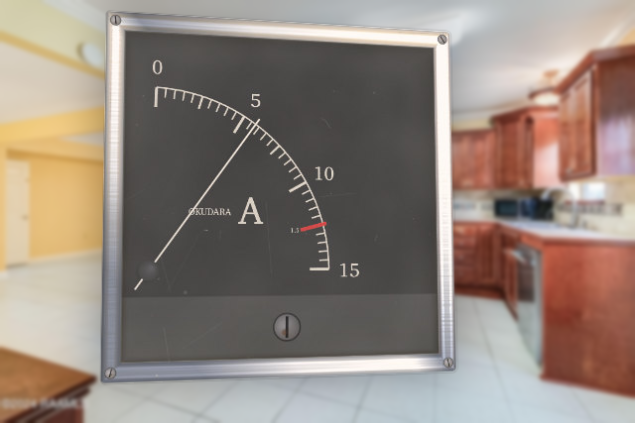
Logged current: 5.75 A
